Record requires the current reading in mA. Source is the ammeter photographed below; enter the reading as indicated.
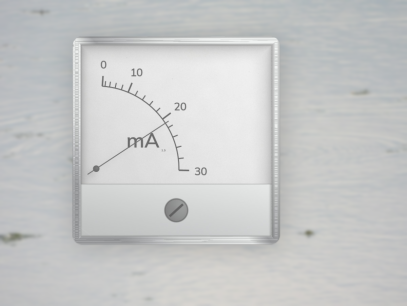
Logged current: 21 mA
